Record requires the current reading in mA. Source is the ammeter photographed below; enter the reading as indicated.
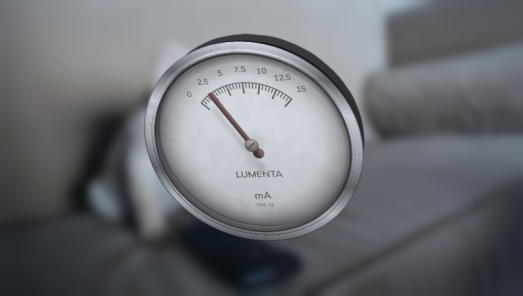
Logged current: 2.5 mA
